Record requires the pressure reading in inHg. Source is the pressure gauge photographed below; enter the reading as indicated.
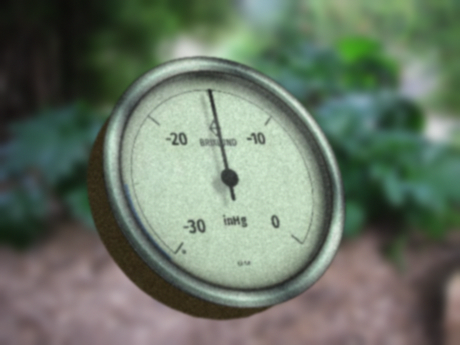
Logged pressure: -15 inHg
